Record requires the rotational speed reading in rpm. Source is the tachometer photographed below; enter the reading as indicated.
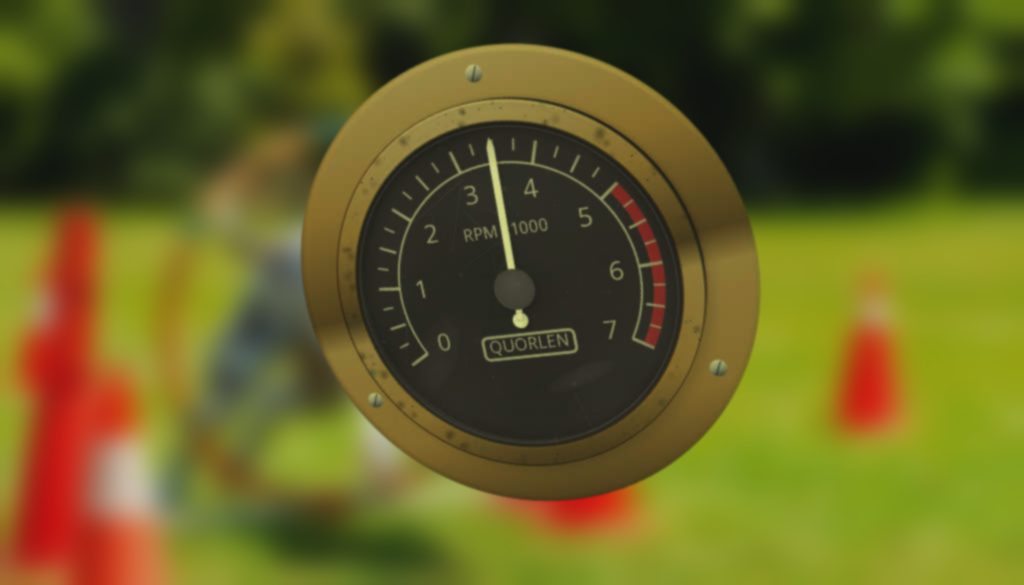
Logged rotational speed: 3500 rpm
